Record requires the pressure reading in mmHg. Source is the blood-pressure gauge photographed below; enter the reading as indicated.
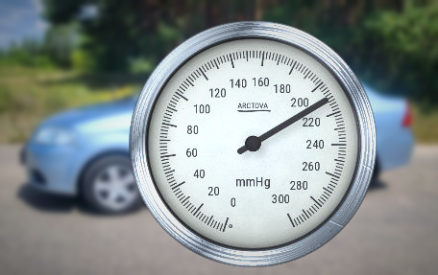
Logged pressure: 210 mmHg
